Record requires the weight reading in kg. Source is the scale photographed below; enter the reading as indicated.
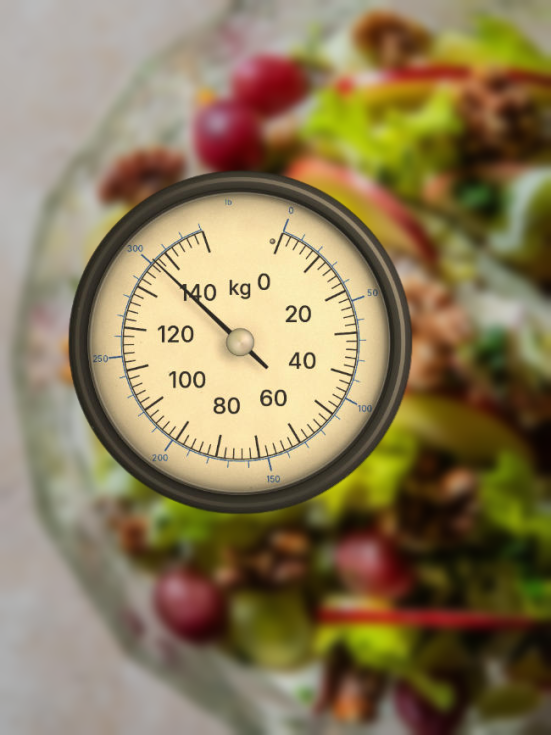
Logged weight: 137 kg
